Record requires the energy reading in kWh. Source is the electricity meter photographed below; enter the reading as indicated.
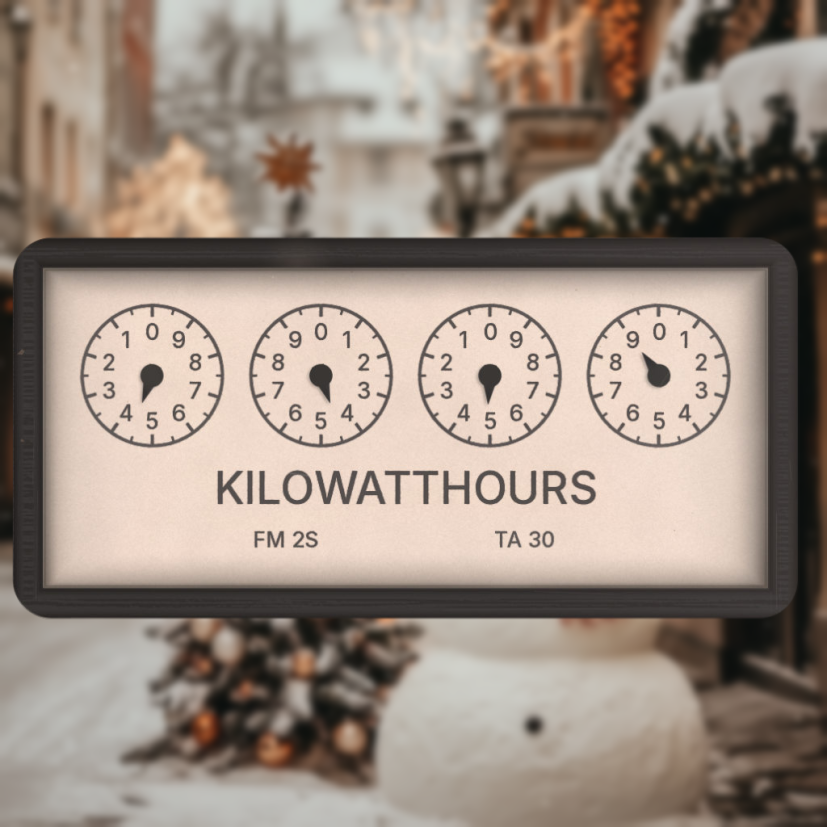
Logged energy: 4449 kWh
